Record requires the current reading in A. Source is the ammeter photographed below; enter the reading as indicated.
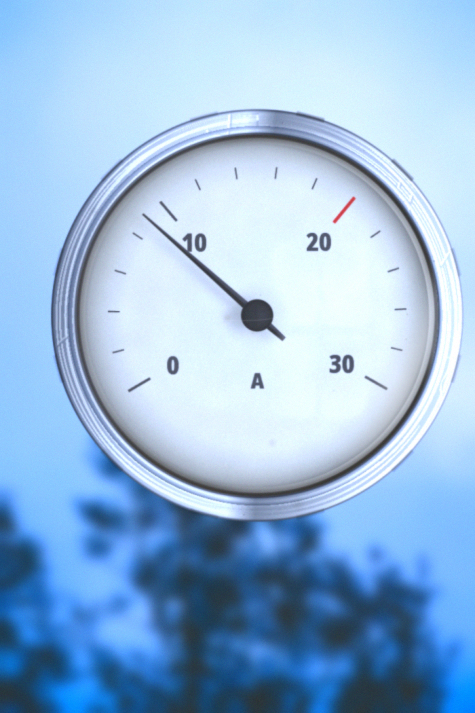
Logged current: 9 A
